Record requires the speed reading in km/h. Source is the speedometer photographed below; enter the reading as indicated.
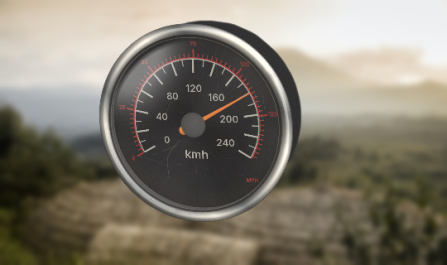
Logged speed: 180 km/h
